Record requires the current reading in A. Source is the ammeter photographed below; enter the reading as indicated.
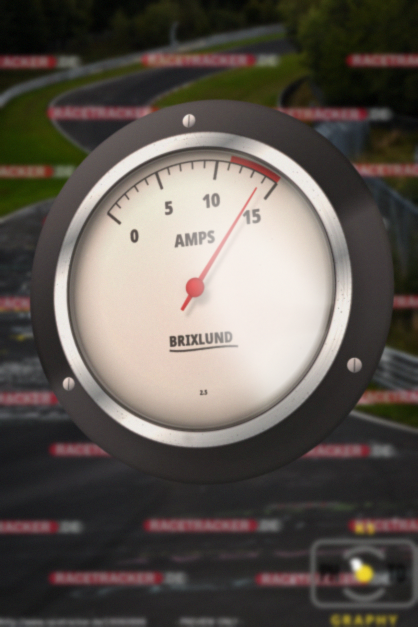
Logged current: 14 A
